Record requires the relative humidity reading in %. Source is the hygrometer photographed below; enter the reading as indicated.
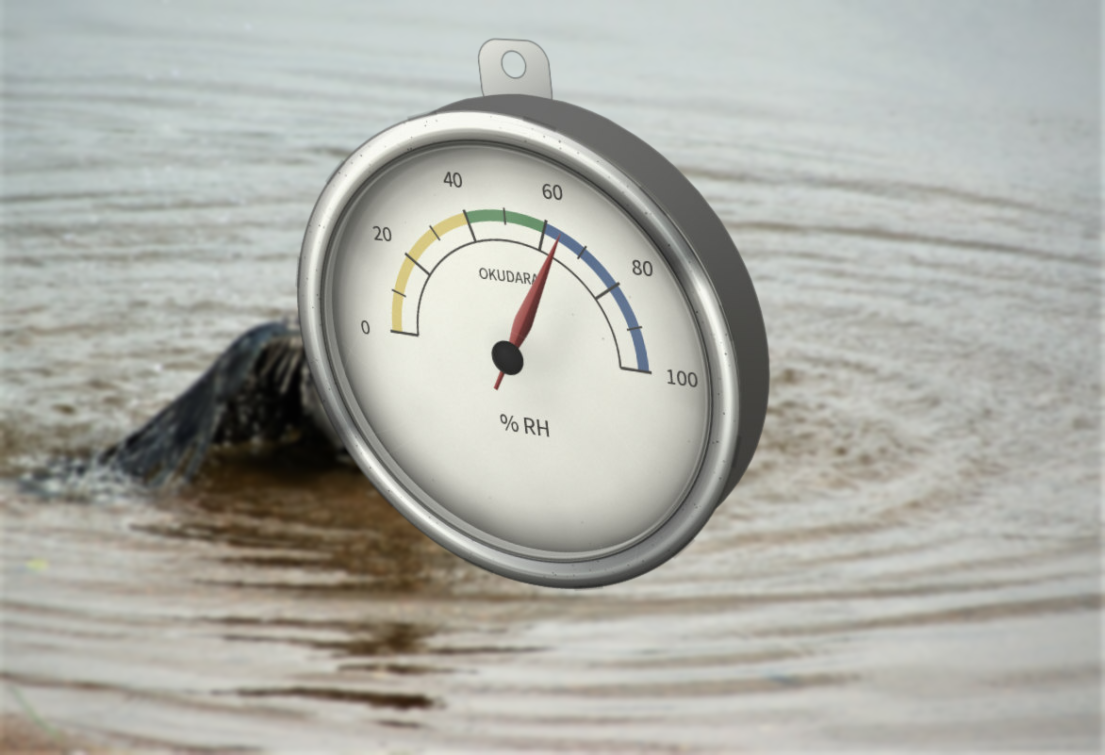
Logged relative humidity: 65 %
